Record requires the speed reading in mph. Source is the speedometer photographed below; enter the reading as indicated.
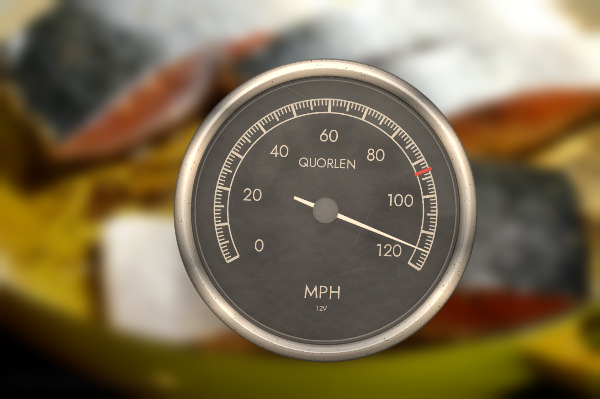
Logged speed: 115 mph
